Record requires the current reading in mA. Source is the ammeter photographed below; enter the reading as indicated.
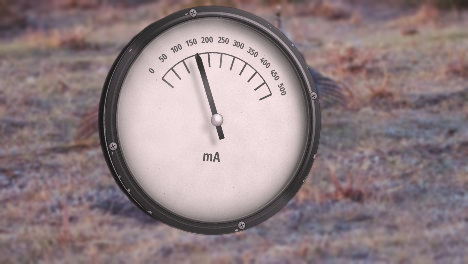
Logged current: 150 mA
